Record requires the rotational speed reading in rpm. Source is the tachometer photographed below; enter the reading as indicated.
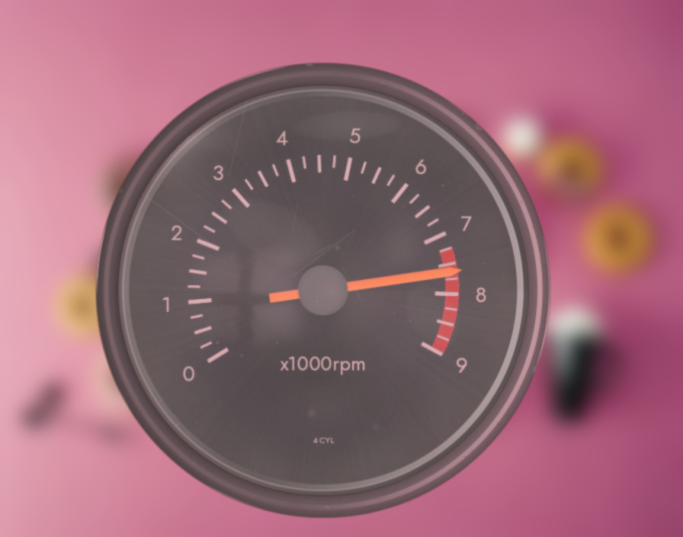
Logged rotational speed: 7625 rpm
